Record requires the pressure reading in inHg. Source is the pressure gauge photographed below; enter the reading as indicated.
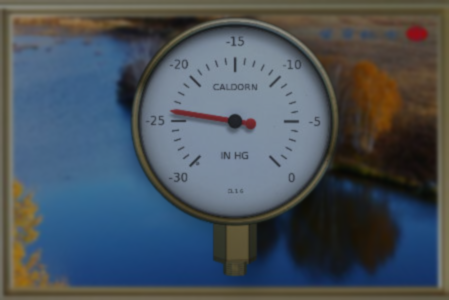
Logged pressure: -24 inHg
